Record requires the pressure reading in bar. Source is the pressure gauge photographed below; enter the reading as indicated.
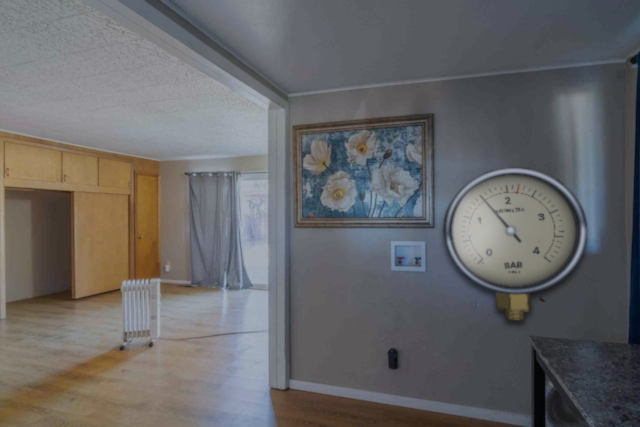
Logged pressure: 1.5 bar
